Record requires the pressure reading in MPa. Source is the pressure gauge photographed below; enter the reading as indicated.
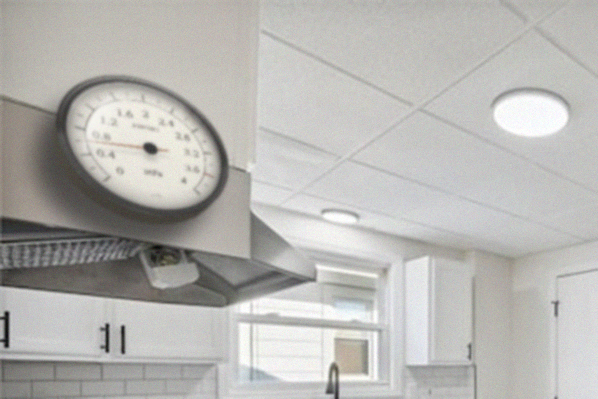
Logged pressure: 0.6 MPa
